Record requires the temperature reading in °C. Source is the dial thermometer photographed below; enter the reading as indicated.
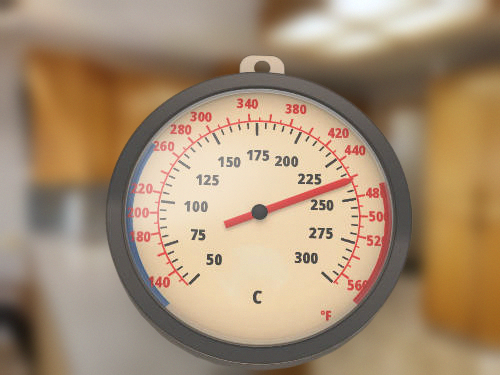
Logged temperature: 240 °C
